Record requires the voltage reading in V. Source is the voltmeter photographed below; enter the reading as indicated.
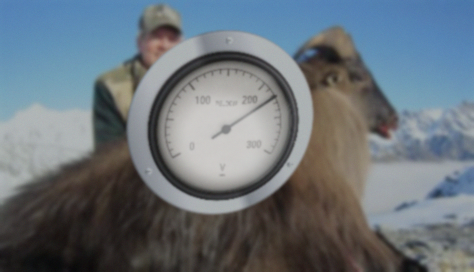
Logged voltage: 220 V
